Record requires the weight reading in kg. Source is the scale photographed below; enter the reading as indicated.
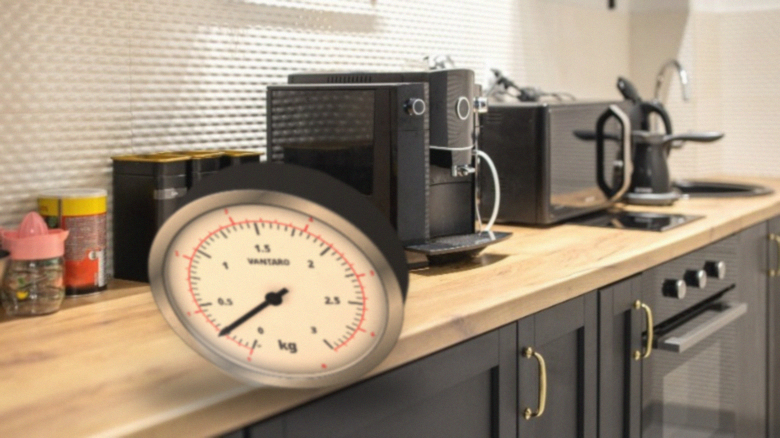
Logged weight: 0.25 kg
